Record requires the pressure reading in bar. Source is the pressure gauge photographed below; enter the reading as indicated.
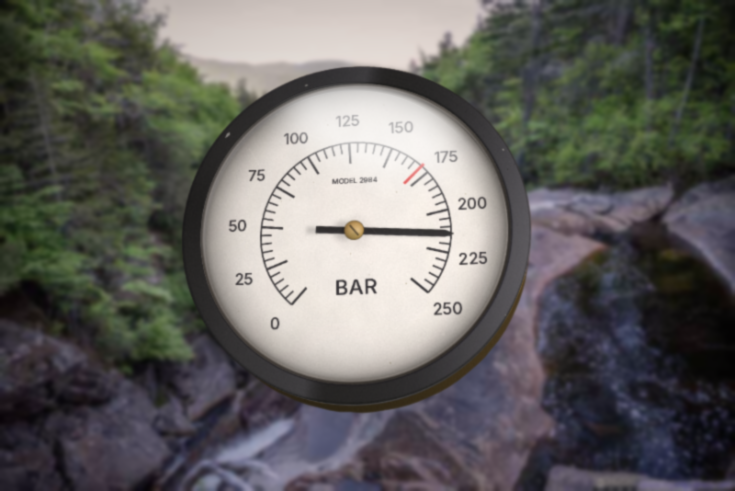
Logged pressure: 215 bar
